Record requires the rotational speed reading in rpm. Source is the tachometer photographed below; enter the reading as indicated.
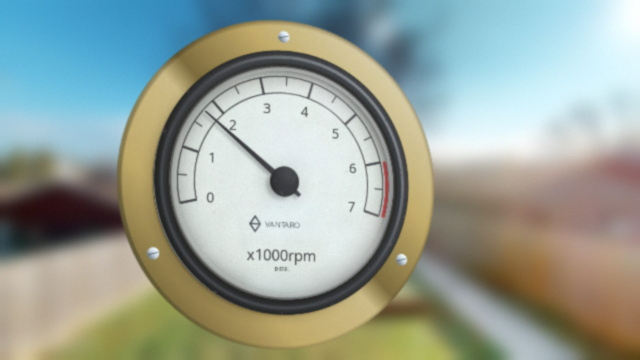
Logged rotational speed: 1750 rpm
